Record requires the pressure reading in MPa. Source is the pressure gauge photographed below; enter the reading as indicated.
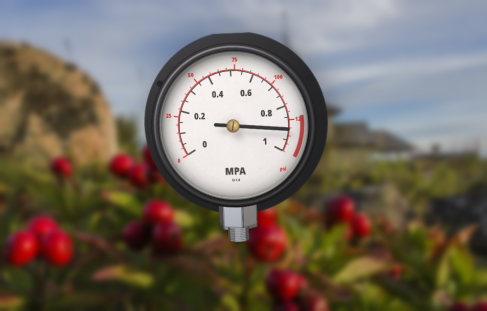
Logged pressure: 0.9 MPa
